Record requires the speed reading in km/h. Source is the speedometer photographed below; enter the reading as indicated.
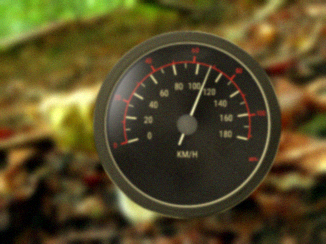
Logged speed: 110 km/h
